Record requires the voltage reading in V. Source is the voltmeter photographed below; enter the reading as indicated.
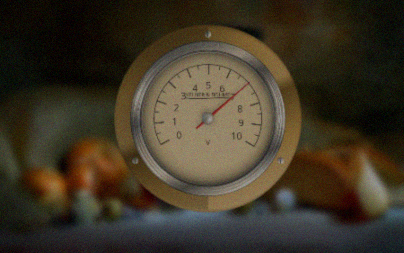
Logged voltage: 7 V
